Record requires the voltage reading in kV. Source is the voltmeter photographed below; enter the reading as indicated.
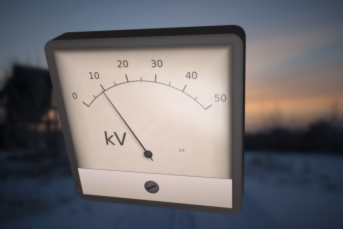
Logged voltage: 10 kV
